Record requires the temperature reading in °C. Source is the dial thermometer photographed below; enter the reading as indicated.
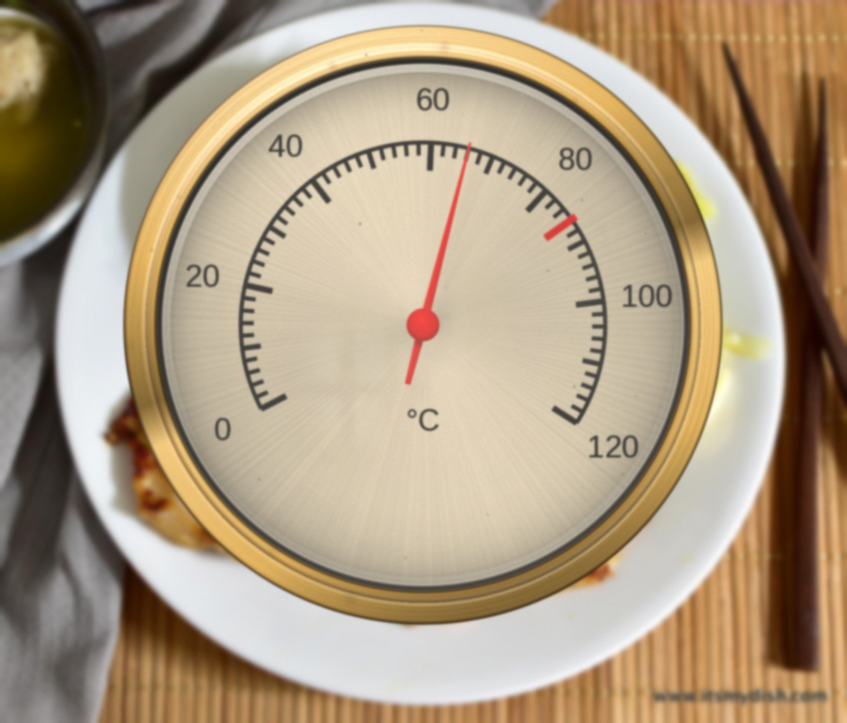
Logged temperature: 66 °C
